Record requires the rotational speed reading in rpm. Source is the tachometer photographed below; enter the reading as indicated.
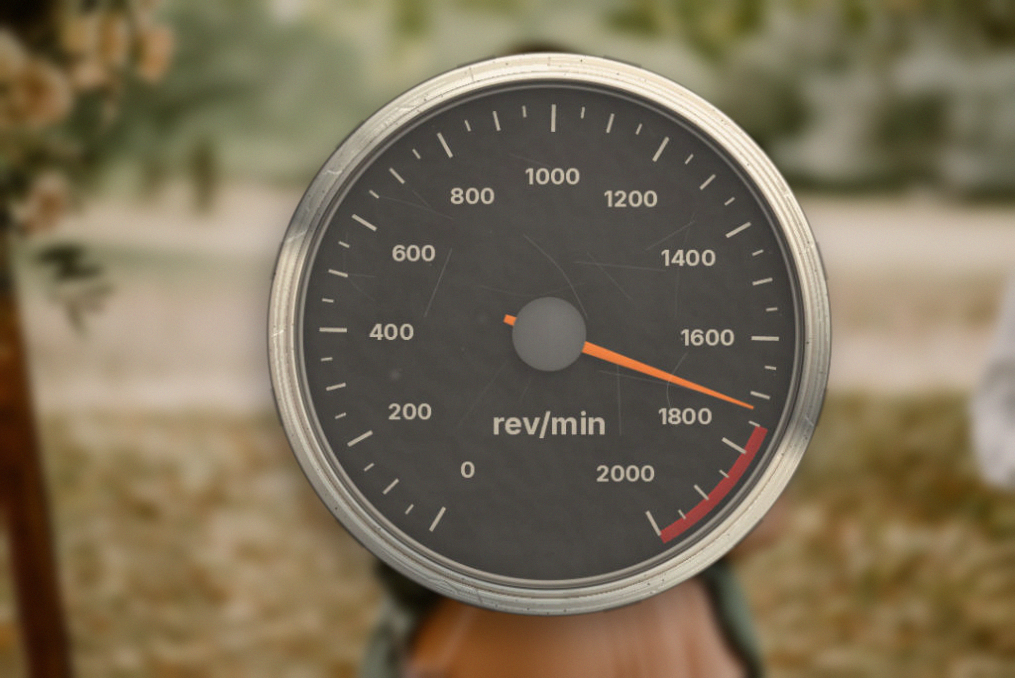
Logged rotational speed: 1725 rpm
